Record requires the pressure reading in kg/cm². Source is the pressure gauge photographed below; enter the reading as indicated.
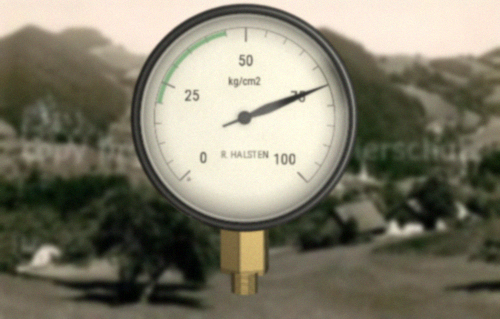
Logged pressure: 75 kg/cm²
